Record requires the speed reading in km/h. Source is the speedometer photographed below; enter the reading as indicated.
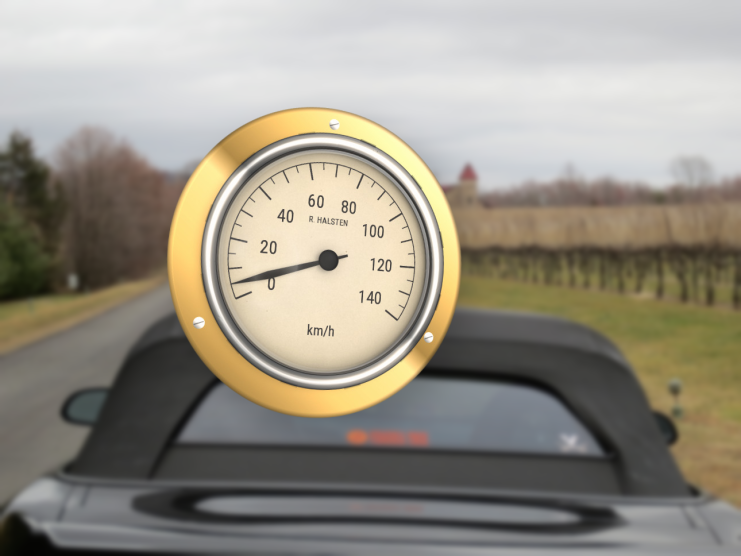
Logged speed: 5 km/h
